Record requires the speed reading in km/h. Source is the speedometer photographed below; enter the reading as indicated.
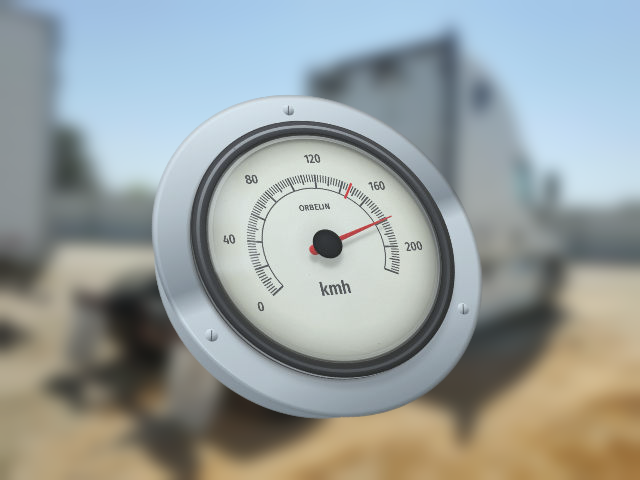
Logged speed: 180 km/h
